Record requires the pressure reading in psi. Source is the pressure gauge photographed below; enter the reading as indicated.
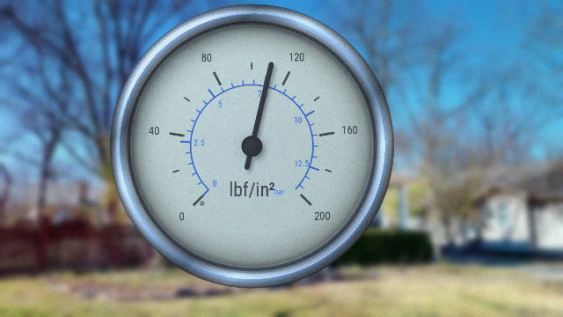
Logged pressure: 110 psi
